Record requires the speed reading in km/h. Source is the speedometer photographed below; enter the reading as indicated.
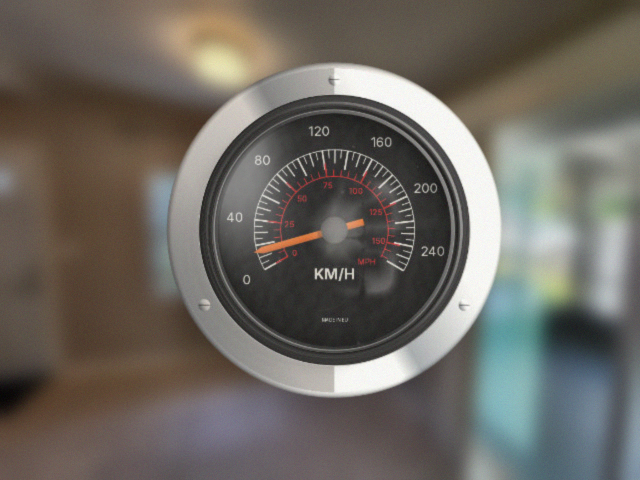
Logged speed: 15 km/h
